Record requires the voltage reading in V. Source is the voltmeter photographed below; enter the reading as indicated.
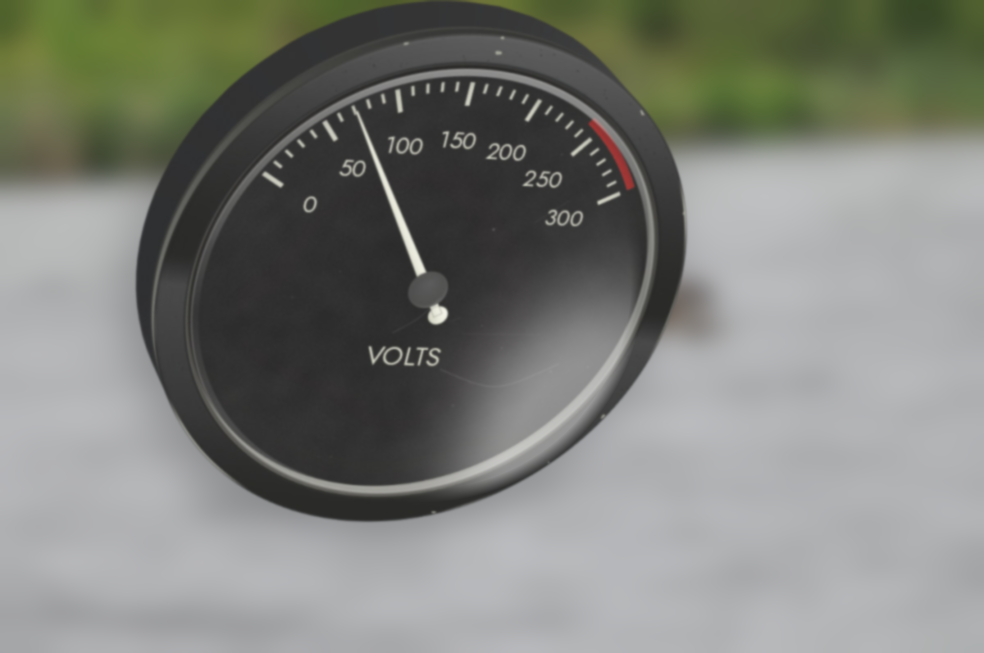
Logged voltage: 70 V
